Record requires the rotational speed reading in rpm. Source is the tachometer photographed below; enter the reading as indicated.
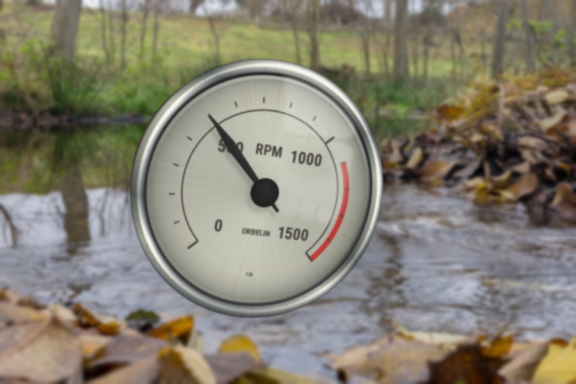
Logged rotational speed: 500 rpm
